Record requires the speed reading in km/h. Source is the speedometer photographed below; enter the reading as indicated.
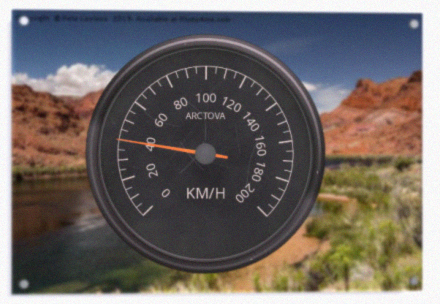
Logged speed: 40 km/h
